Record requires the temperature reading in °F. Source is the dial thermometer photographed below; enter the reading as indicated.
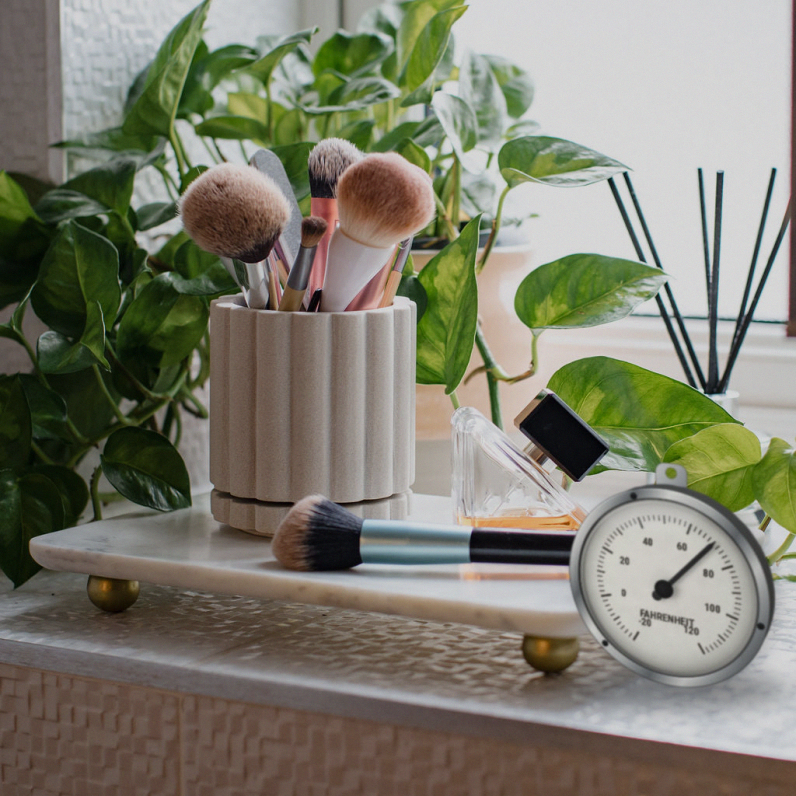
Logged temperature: 70 °F
